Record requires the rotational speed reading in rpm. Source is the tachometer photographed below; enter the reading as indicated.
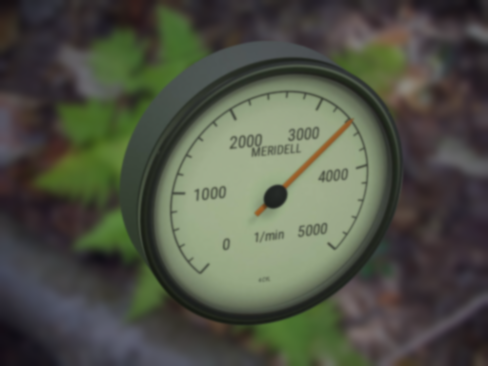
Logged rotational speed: 3400 rpm
